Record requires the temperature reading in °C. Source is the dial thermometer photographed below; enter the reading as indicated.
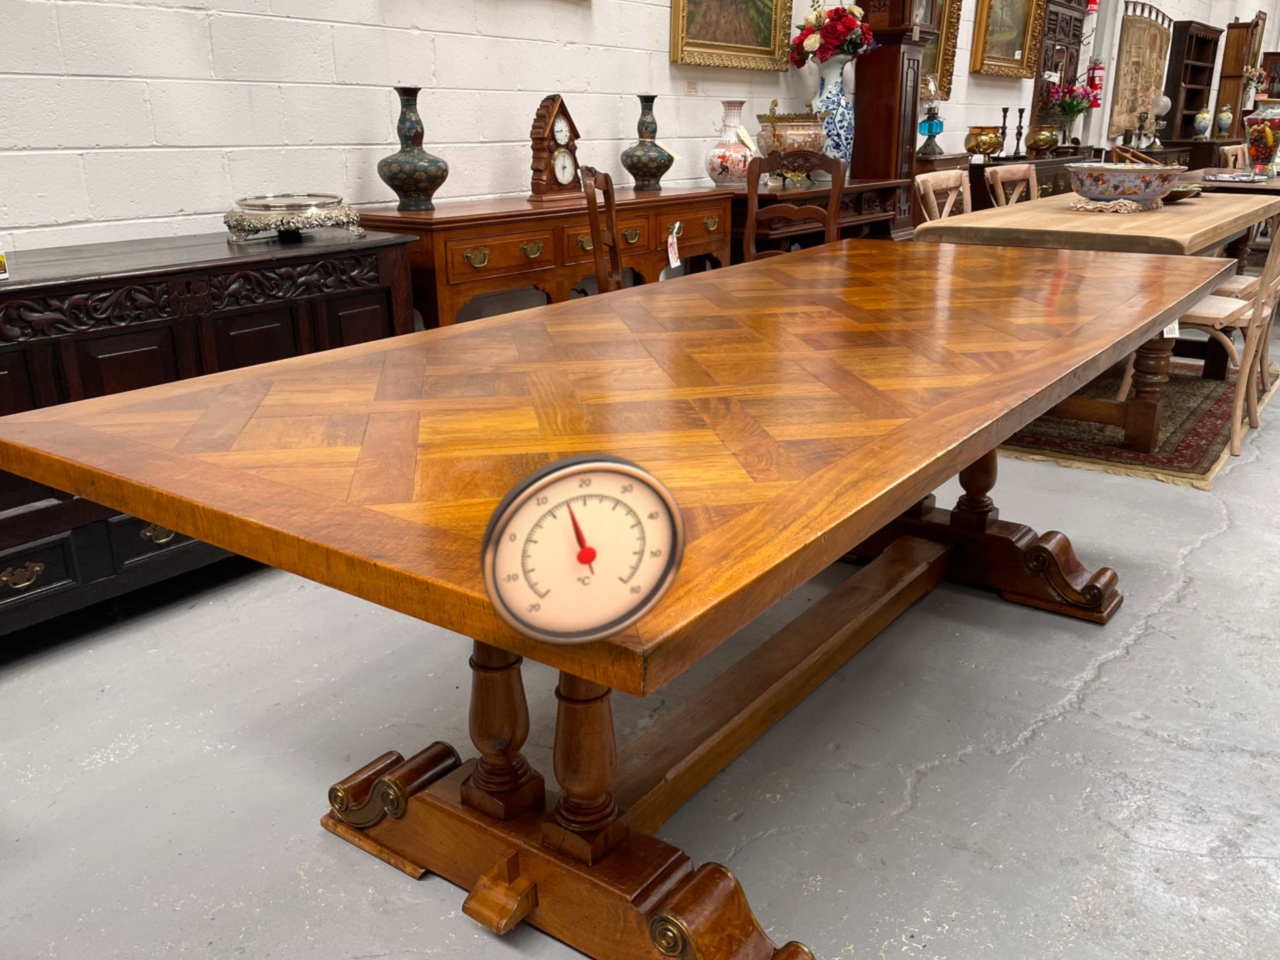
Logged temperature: 15 °C
